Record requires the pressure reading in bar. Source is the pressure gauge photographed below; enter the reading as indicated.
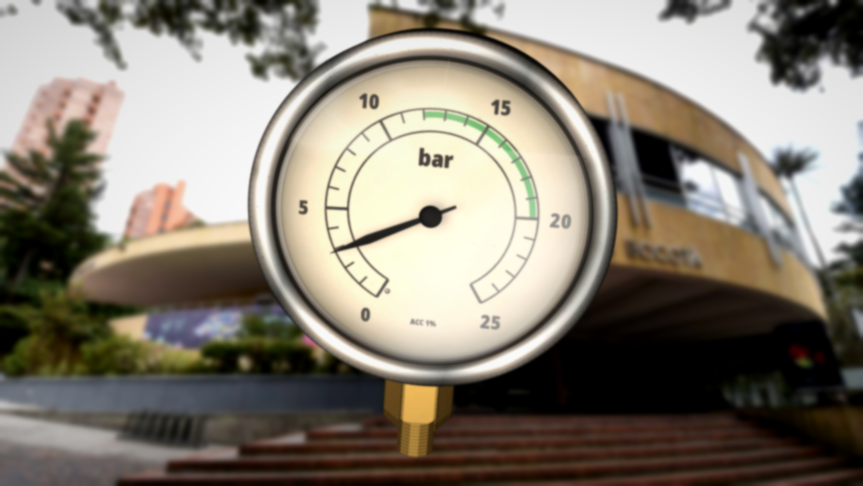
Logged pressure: 3 bar
